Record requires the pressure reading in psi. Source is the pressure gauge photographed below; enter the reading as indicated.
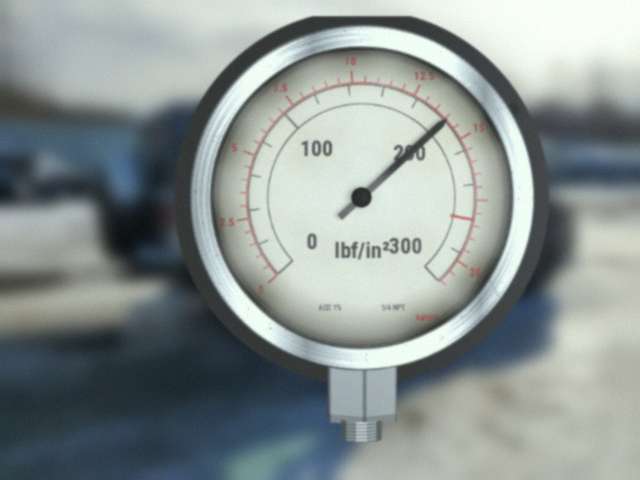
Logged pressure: 200 psi
